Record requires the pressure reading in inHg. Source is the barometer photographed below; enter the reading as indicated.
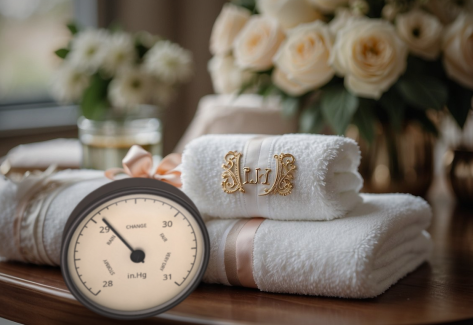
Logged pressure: 29.1 inHg
